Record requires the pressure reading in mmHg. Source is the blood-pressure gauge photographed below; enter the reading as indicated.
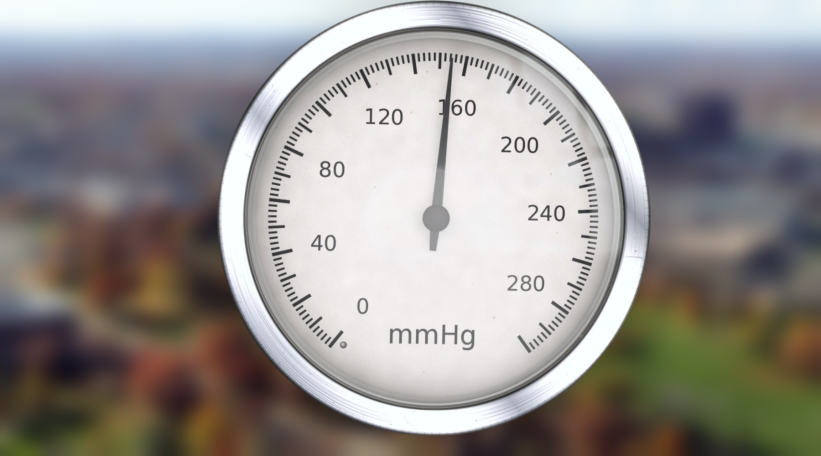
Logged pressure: 154 mmHg
